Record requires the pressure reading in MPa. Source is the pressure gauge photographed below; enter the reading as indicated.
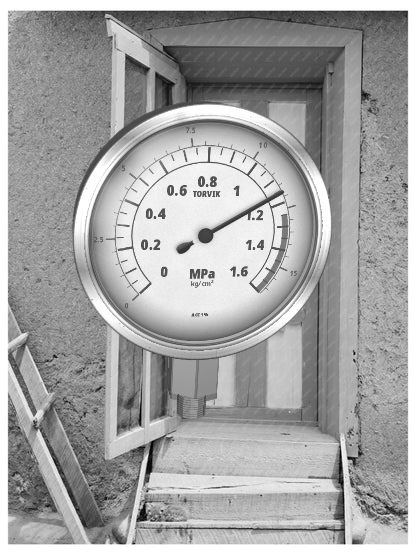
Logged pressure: 1.15 MPa
